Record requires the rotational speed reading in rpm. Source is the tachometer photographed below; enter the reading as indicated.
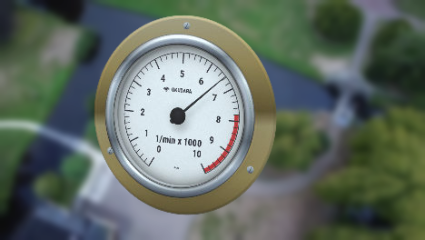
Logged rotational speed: 6600 rpm
